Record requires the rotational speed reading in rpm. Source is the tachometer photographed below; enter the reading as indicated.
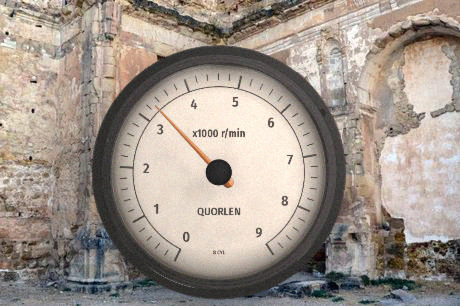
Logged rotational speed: 3300 rpm
